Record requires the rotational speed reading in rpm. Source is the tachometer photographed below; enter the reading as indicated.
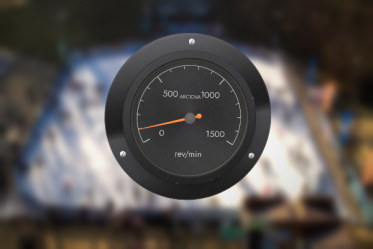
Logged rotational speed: 100 rpm
